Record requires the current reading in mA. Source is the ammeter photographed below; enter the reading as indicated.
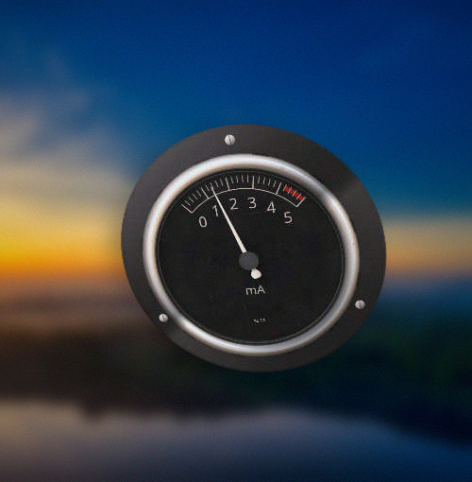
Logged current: 1.4 mA
